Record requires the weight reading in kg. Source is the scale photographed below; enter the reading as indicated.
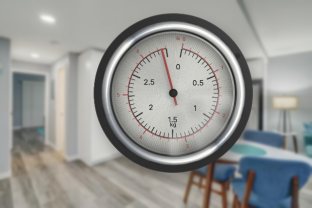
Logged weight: 2.95 kg
